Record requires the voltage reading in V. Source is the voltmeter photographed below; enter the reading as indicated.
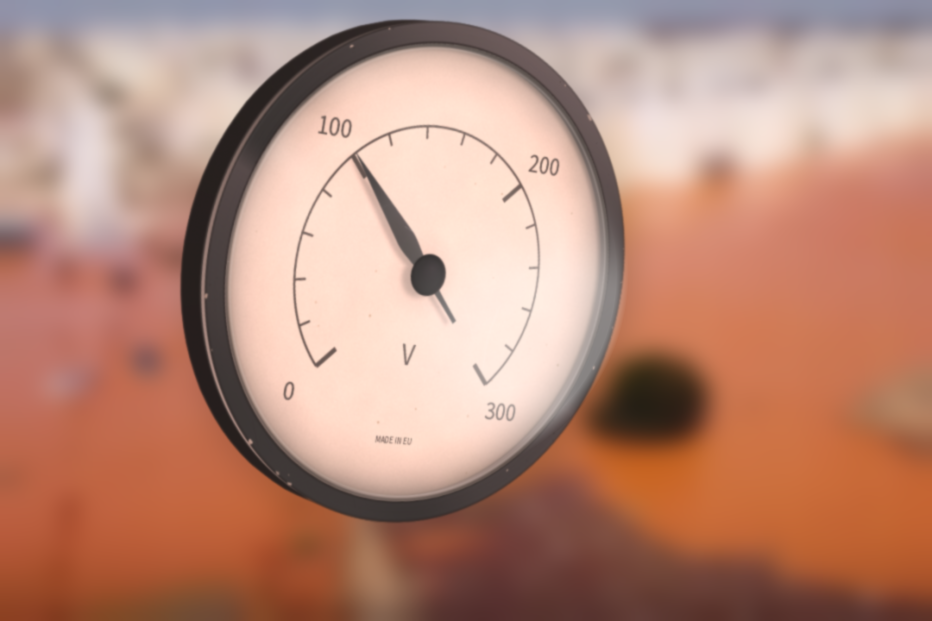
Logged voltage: 100 V
